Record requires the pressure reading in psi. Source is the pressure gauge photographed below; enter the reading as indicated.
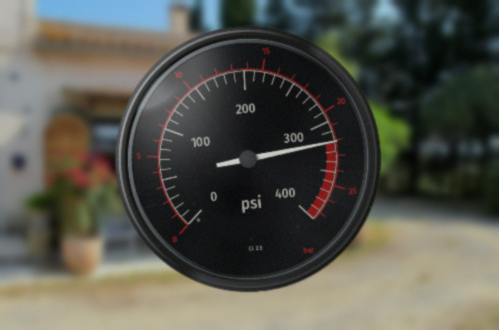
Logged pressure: 320 psi
